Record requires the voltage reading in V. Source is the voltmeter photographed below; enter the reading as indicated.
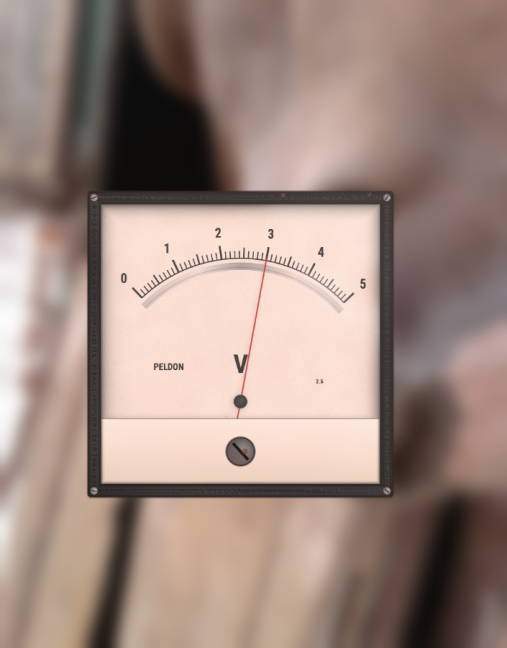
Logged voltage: 3 V
